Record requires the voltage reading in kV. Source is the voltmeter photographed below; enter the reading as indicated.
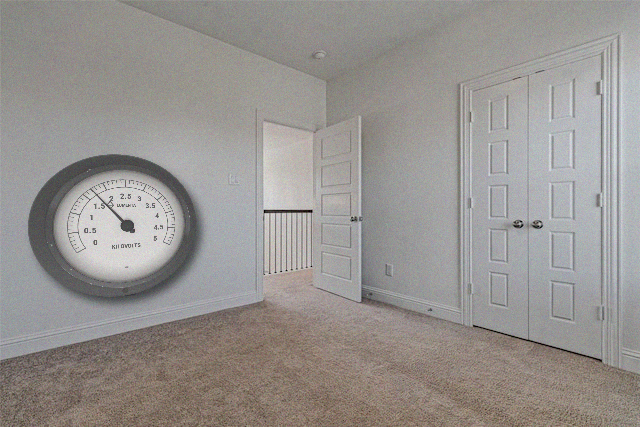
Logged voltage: 1.7 kV
